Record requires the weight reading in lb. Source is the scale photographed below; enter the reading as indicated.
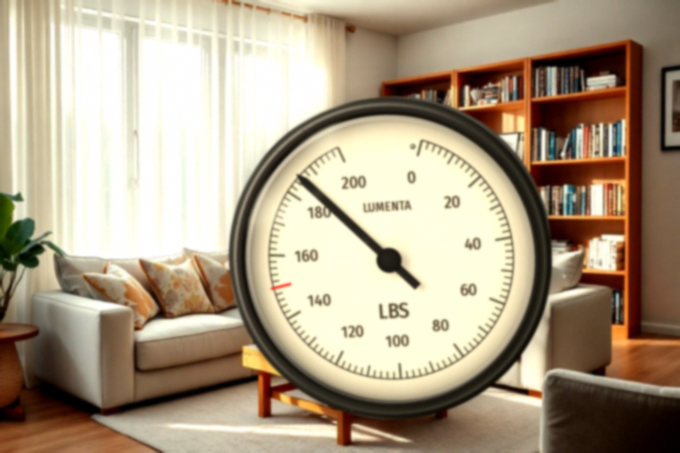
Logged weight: 186 lb
